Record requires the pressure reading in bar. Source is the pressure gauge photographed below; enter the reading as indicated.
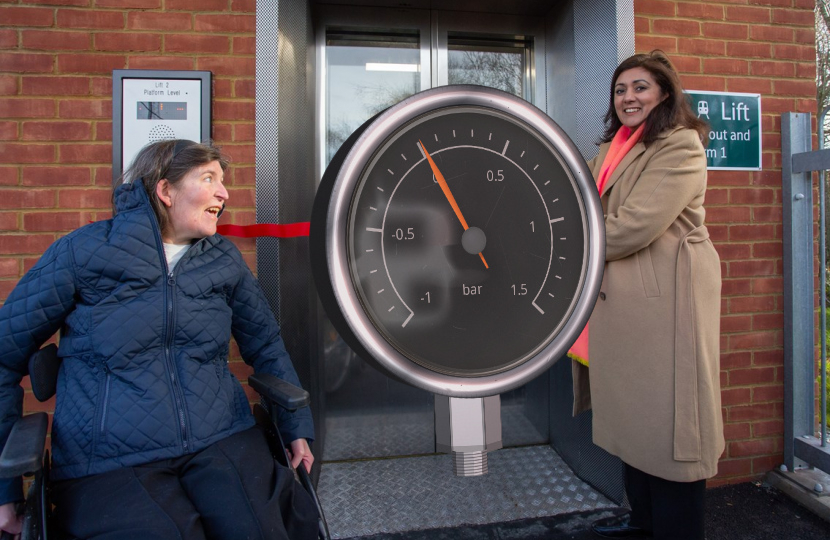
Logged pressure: 0 bar
